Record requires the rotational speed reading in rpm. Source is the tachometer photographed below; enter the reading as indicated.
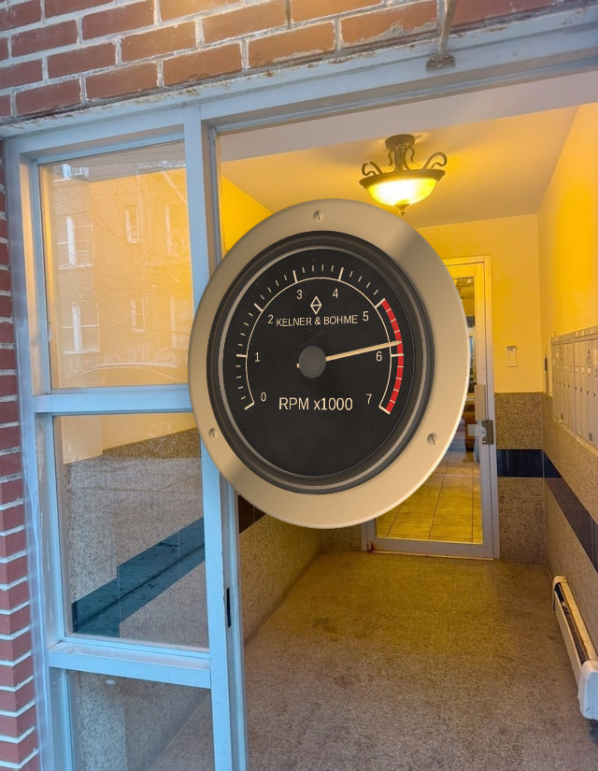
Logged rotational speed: 5800 rpm
